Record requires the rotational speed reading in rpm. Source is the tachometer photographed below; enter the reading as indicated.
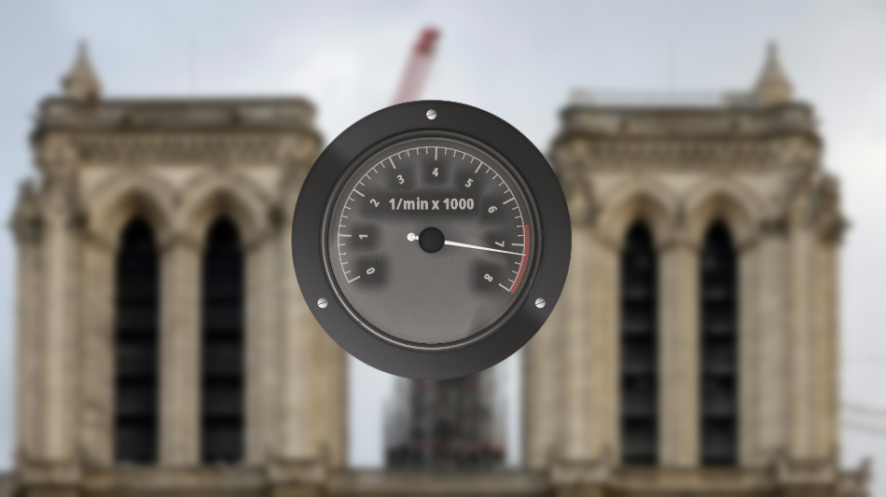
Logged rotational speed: 7200 rpm
